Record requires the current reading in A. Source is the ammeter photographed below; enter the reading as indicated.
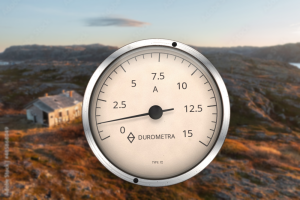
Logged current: 1 A
